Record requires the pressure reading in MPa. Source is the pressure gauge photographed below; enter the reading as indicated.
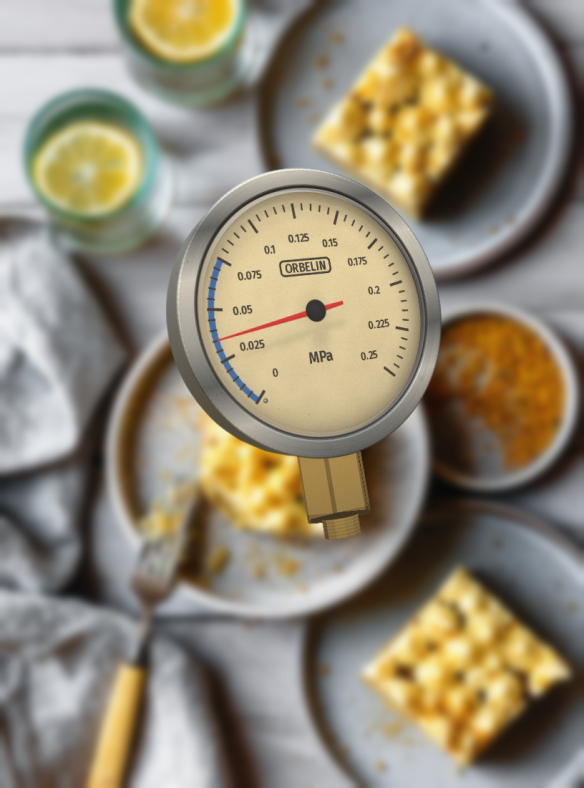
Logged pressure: 0.035 MPa
